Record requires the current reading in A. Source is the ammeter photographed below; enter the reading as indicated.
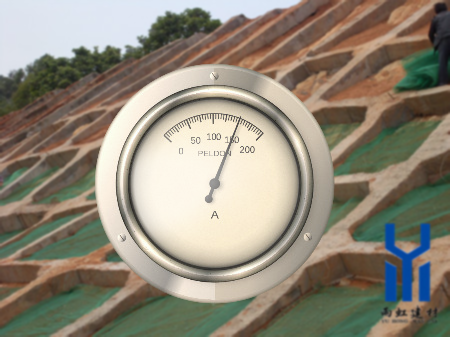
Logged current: 150 A
